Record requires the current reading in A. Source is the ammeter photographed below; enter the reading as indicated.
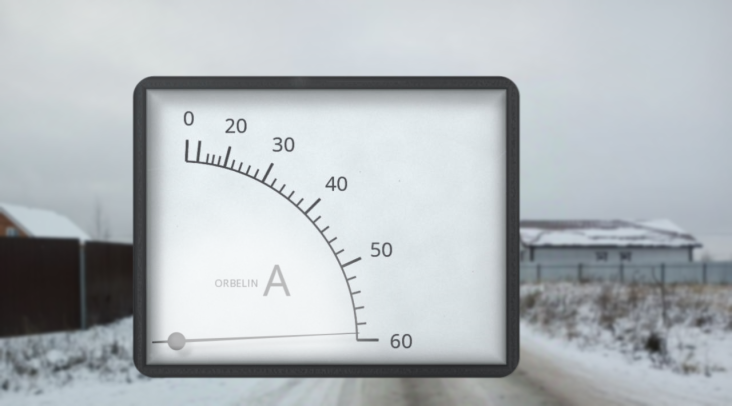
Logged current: 59 A
